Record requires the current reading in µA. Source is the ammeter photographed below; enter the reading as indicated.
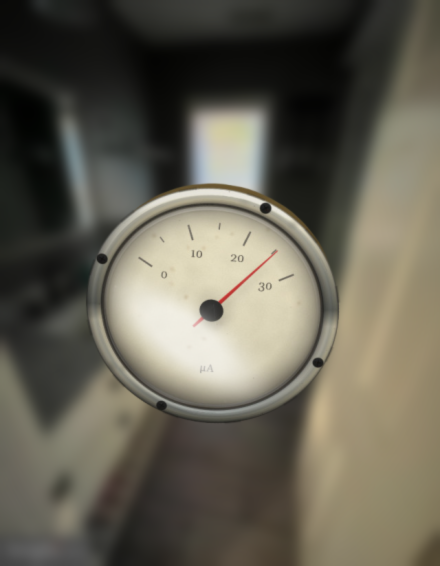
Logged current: 25 µA
